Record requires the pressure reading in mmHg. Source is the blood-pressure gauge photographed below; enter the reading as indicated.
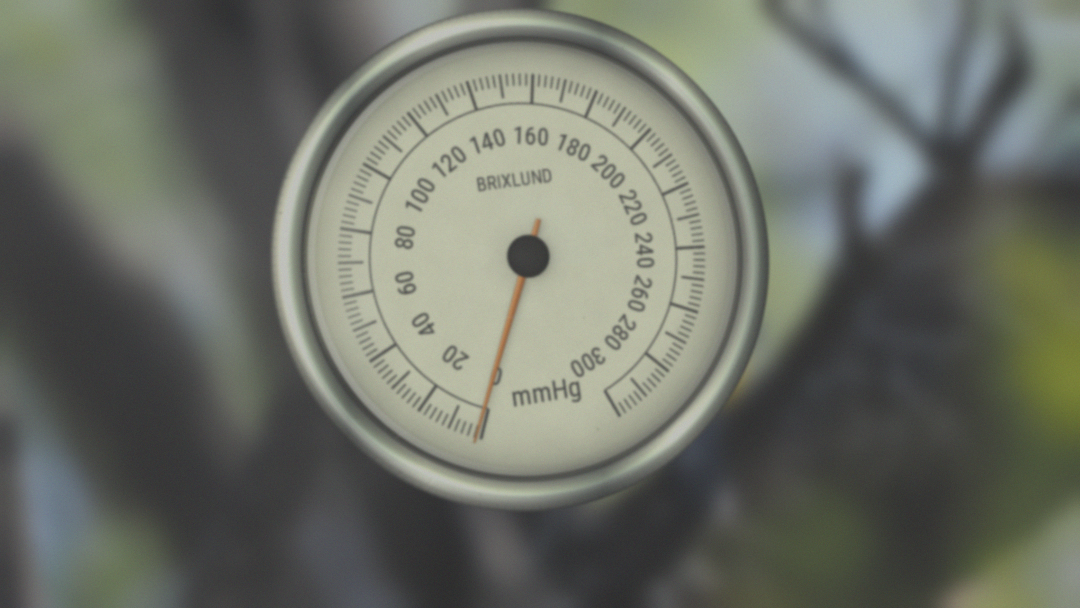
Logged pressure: 2 mmHg
